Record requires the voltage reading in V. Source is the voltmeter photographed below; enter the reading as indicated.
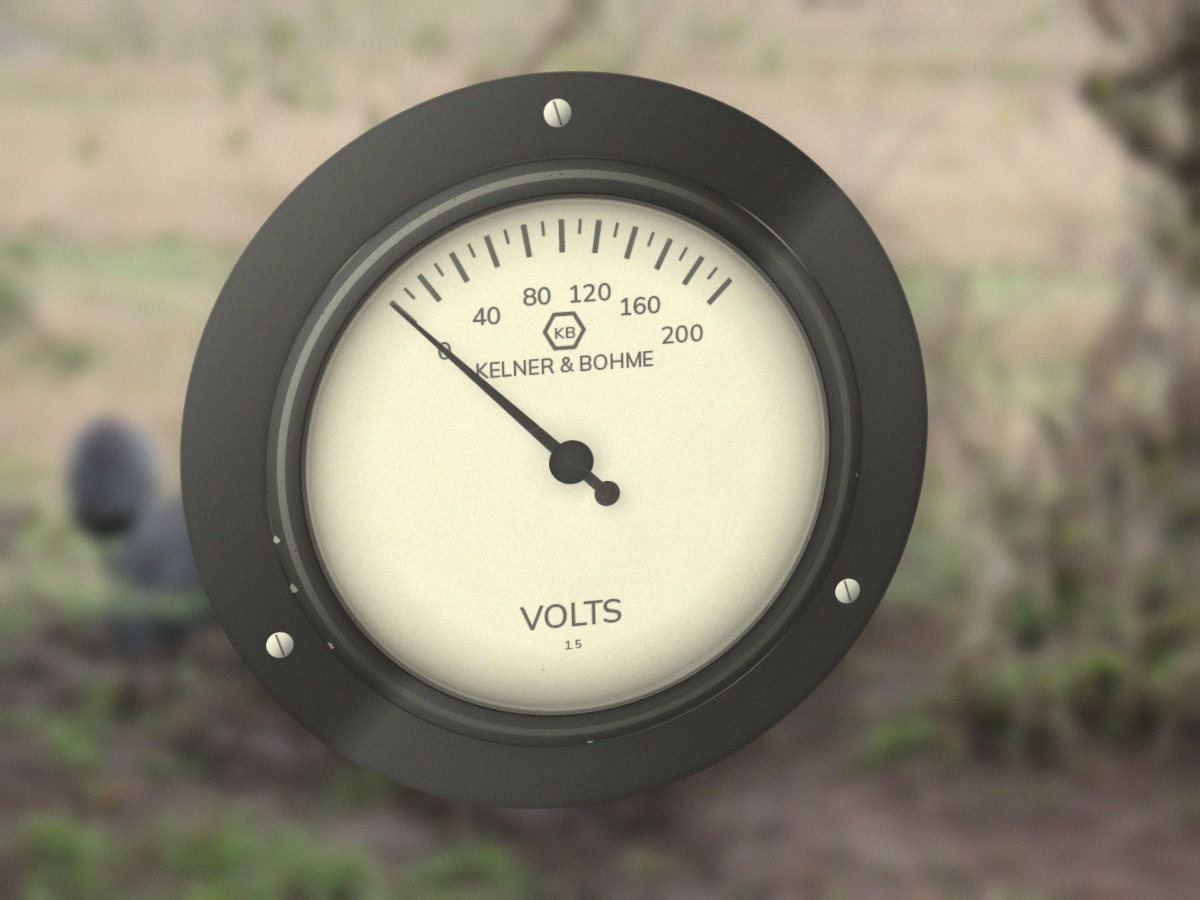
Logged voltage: 0 V
